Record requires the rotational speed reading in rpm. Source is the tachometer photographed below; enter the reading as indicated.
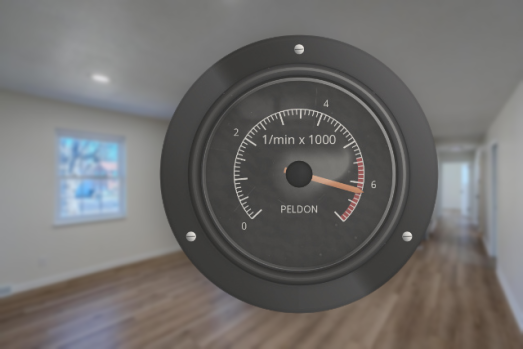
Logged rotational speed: 6200 rpm
